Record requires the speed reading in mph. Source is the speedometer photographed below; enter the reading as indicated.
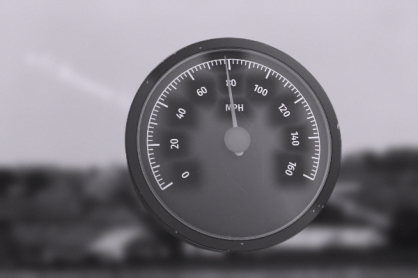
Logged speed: 78 mph
